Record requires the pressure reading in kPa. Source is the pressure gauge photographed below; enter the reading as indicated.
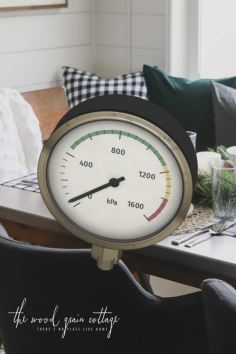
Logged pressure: 50 kPa
